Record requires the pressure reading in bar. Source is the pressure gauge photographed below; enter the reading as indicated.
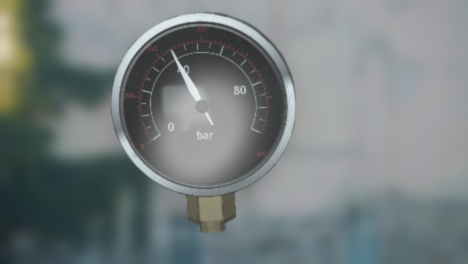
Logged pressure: 40 bar
